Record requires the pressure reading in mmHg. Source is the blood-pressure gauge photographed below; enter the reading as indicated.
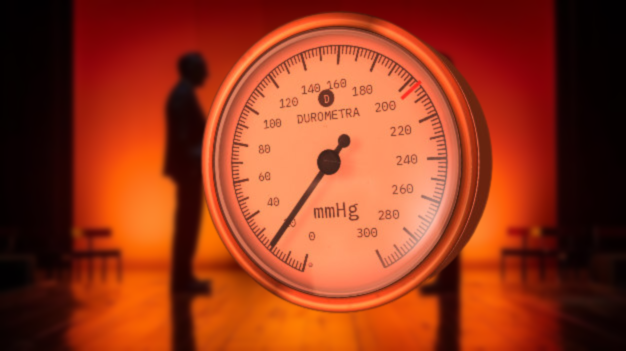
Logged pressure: 20 mmHg
